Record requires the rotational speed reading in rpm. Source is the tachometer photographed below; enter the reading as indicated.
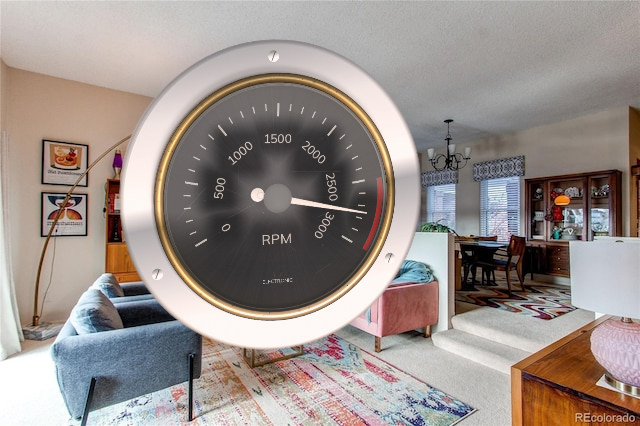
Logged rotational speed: 2750 rpm
